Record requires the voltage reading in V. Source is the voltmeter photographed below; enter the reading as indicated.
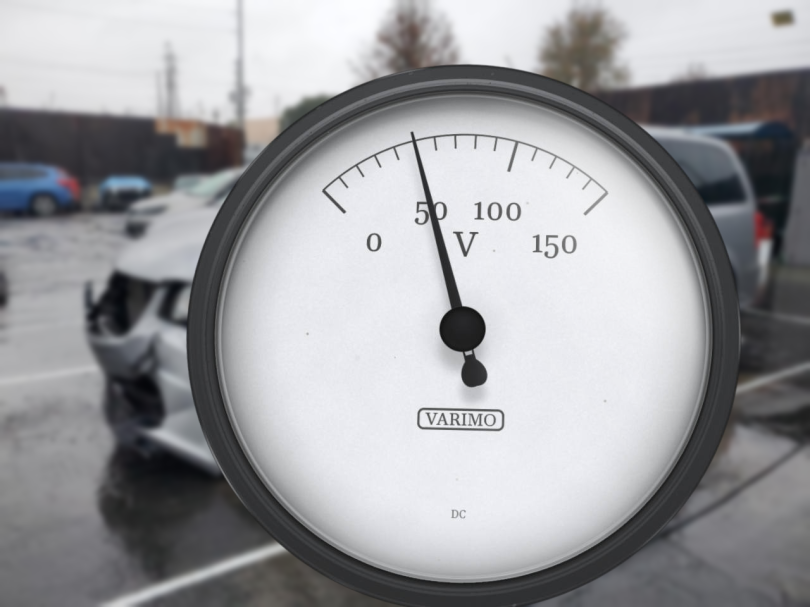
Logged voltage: 50 V
